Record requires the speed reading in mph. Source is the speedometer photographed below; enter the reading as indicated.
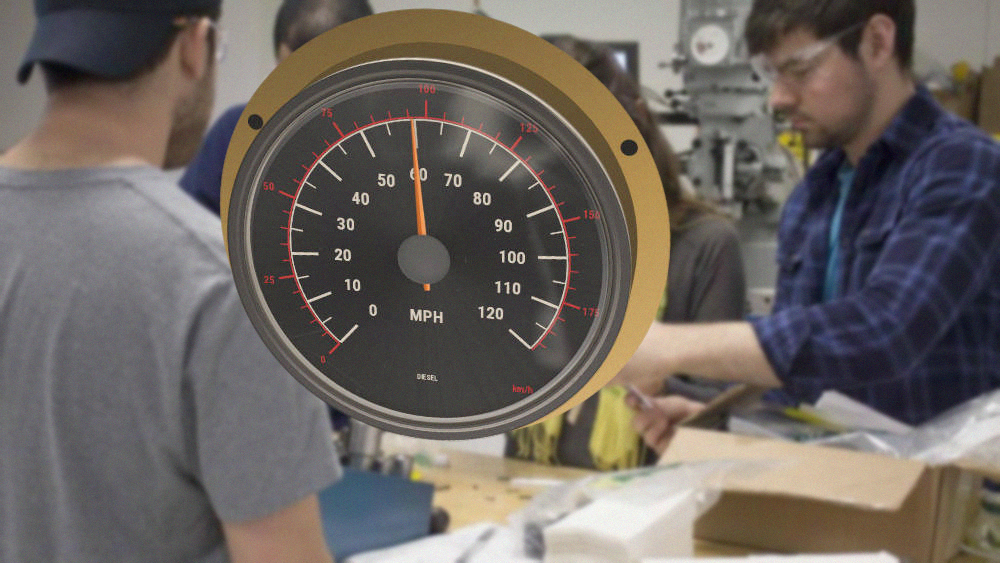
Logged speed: 60 mph
